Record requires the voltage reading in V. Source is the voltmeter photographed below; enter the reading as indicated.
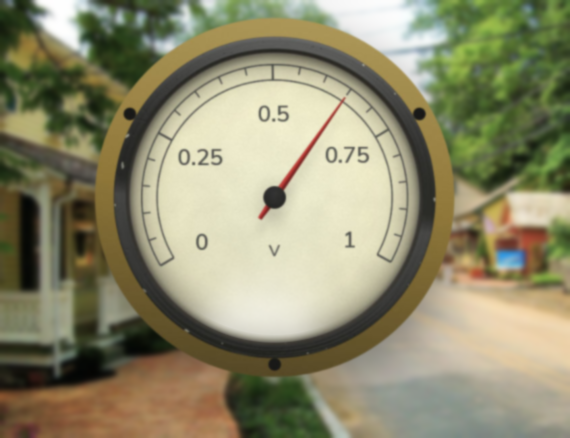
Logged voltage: 0.65 V
